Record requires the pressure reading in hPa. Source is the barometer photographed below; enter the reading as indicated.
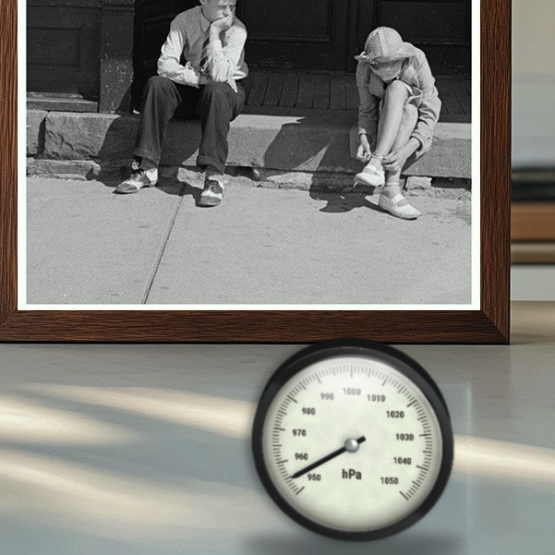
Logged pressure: 955 hPa
